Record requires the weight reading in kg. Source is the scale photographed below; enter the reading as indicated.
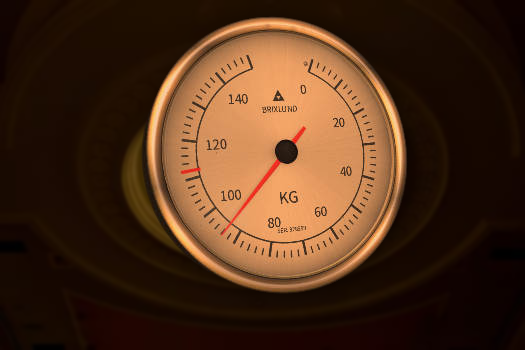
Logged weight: 94 kg
